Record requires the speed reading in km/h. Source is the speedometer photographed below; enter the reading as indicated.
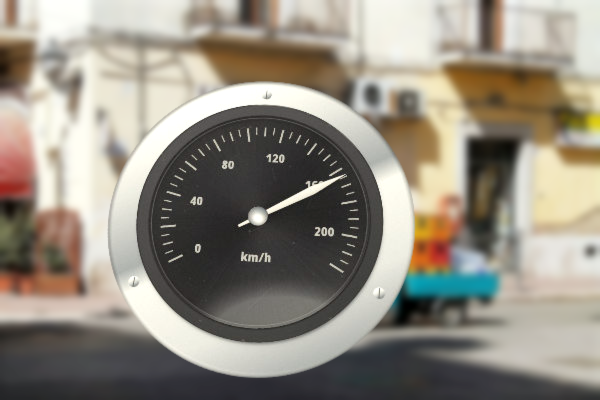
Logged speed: 165 km/h
